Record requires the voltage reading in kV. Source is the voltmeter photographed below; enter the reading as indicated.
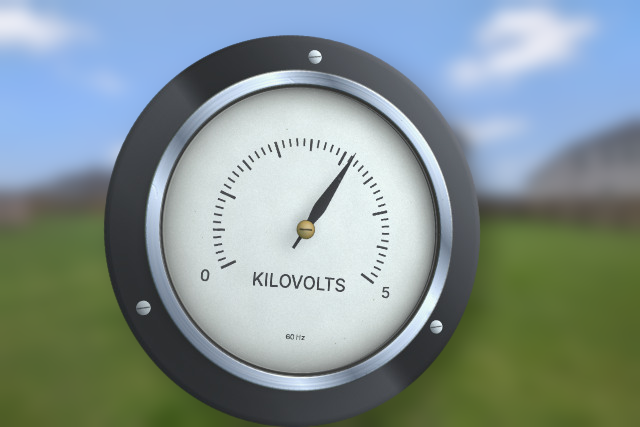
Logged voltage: 3.1 kV
